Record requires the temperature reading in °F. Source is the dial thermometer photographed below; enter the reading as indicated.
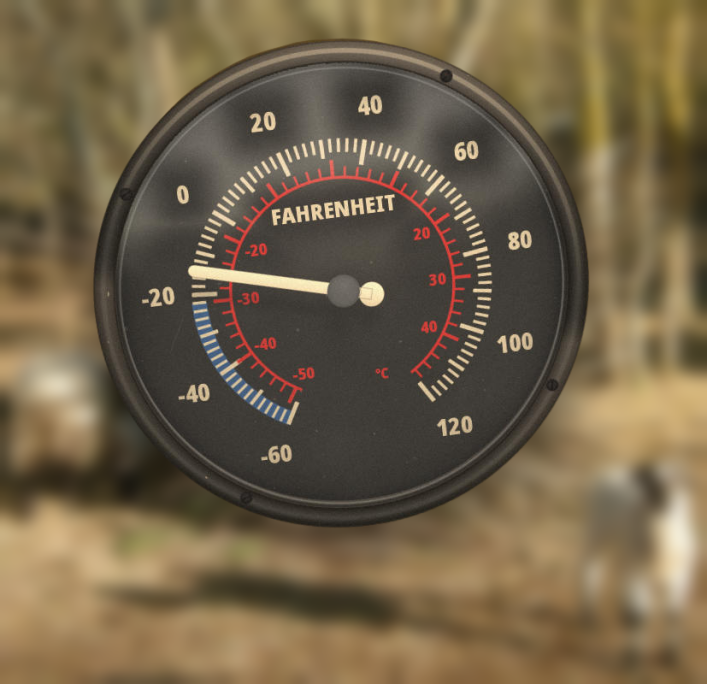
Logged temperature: -14 °F
